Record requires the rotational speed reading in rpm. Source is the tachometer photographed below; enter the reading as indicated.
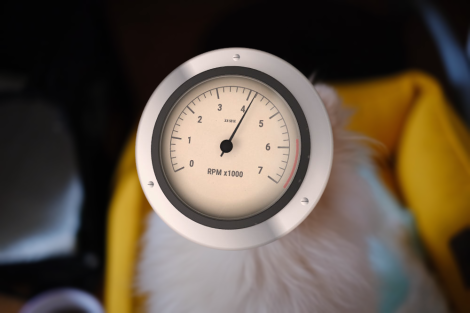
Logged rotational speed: 4200 rpm
